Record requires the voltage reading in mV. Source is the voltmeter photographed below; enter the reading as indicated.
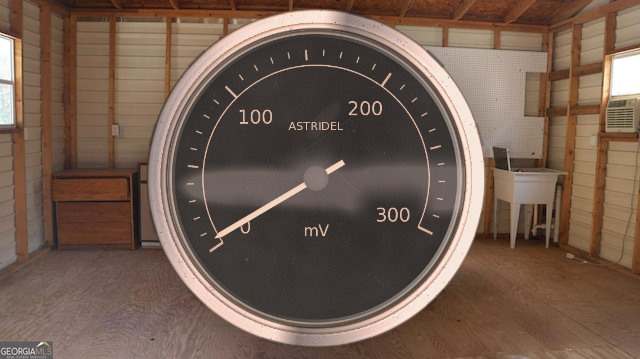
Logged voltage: 5 mV
